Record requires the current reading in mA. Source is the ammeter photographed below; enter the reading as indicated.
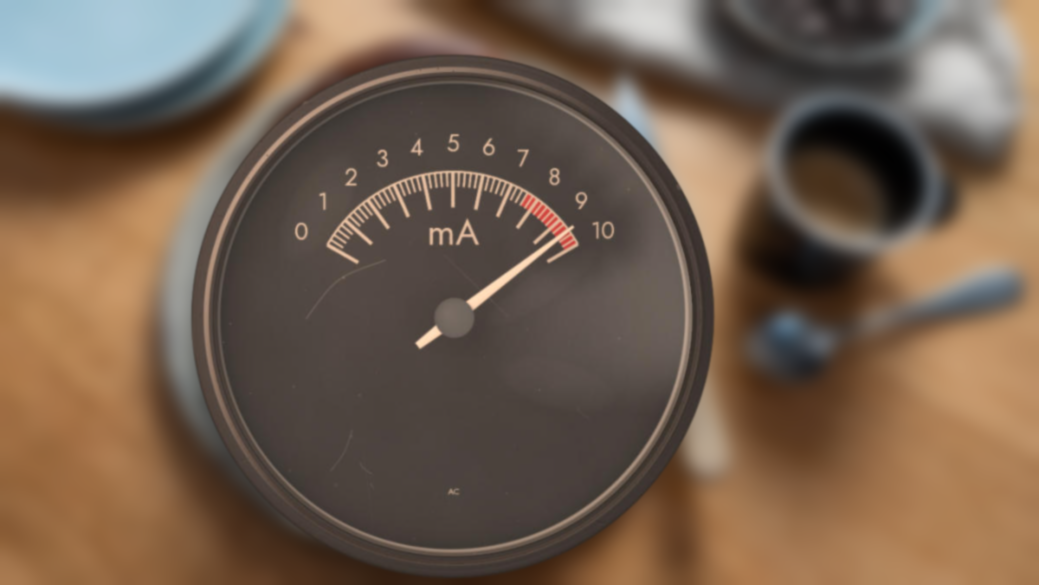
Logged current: 9.4 mA
